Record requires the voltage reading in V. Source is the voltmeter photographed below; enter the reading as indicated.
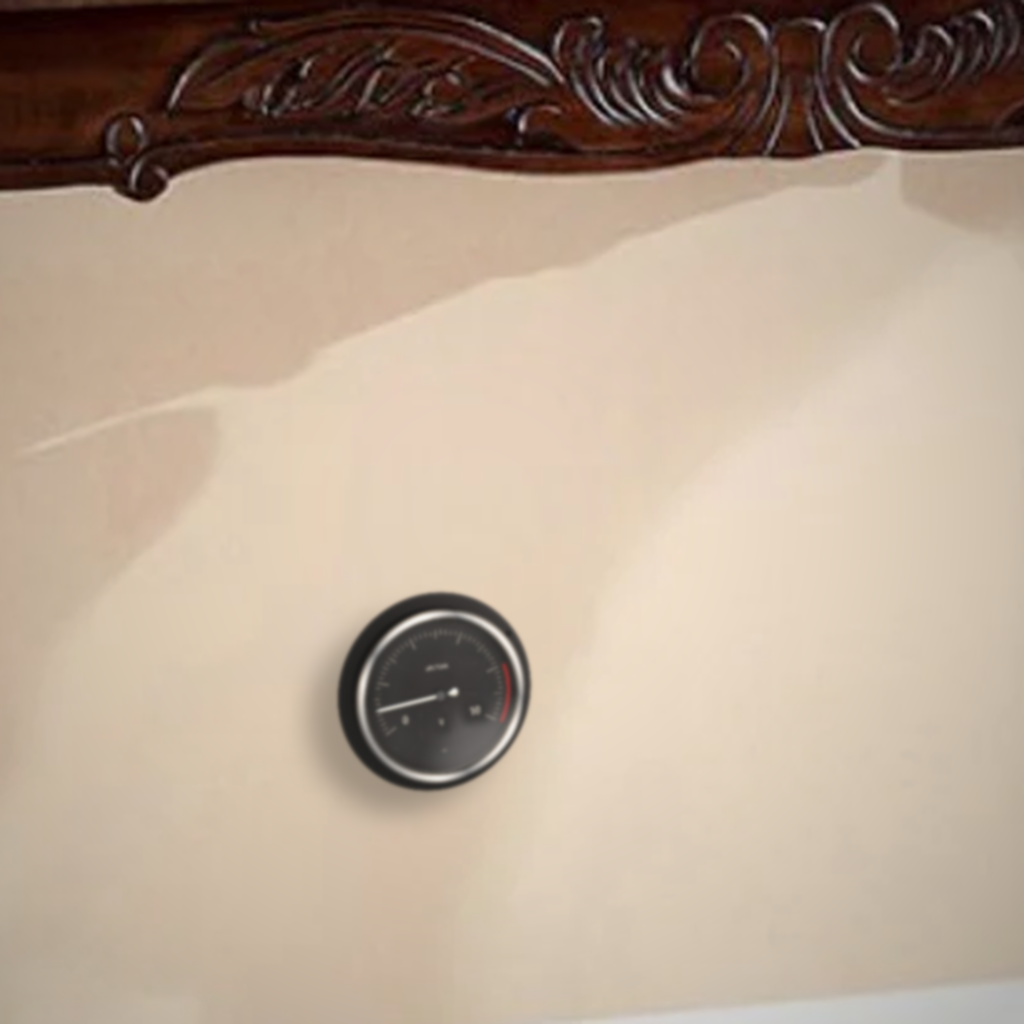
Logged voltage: 1 V
